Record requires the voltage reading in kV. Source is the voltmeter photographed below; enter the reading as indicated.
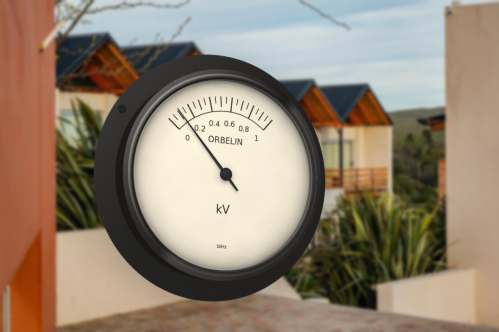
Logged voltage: 0.1 kV
